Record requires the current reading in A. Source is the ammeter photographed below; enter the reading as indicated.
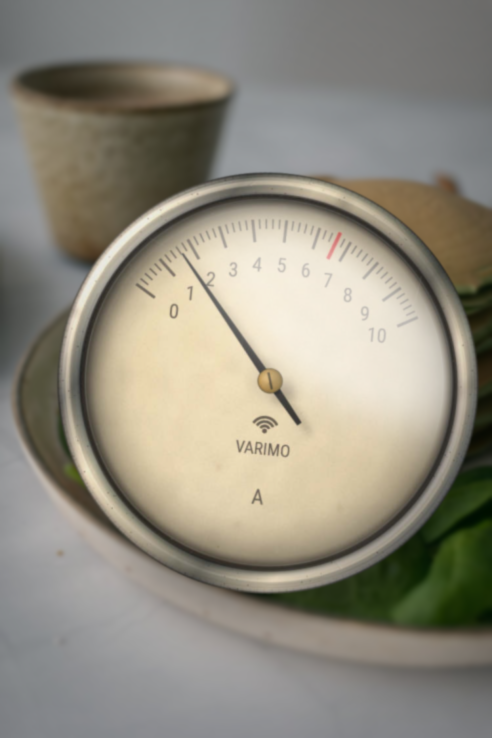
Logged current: 1.6 A
